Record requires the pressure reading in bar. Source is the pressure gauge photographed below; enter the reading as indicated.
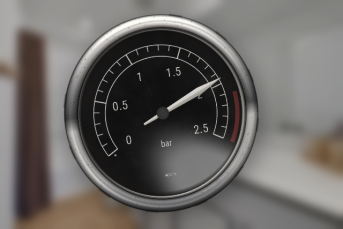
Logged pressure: 1.95 bar
